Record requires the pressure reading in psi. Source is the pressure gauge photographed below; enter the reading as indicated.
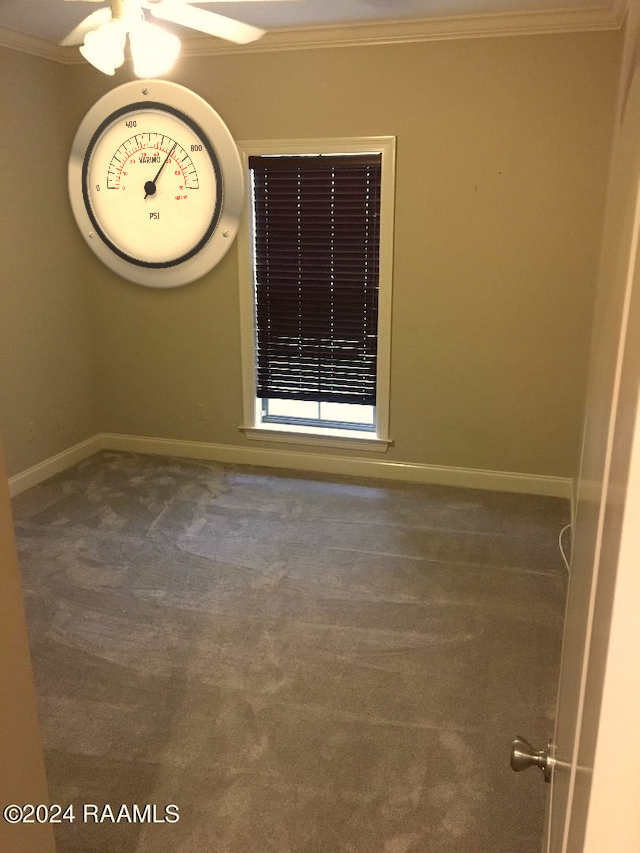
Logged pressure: 700 psi
